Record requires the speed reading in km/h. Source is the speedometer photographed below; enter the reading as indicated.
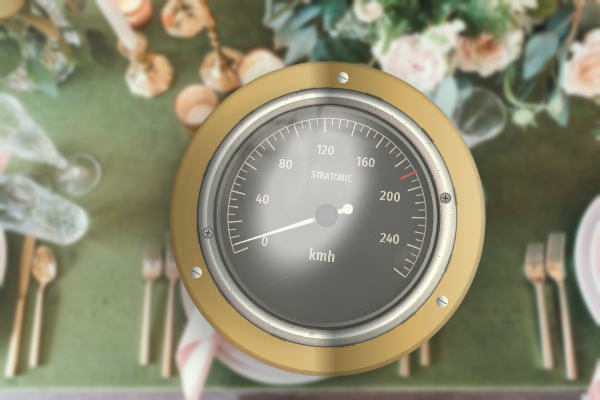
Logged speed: 5 km/h
